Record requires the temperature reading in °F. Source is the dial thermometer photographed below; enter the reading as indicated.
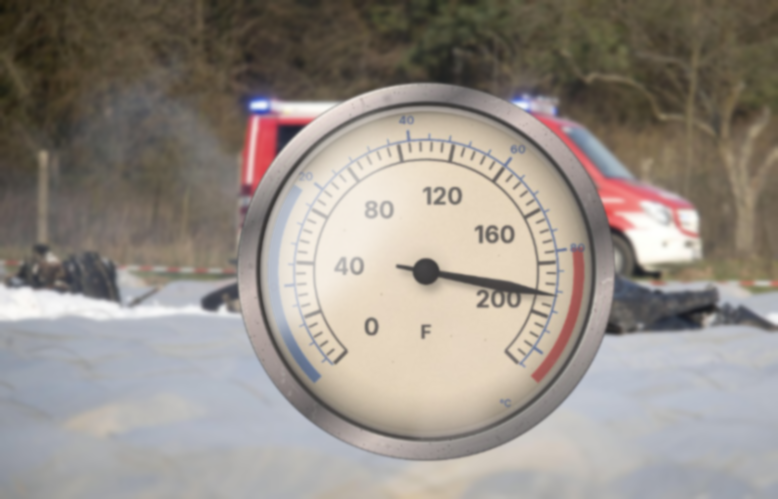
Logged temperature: 192 °F
